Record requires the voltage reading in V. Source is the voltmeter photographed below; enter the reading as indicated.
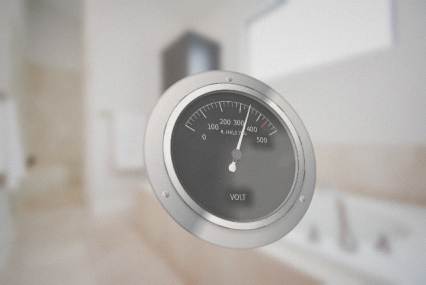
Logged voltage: 340 V
